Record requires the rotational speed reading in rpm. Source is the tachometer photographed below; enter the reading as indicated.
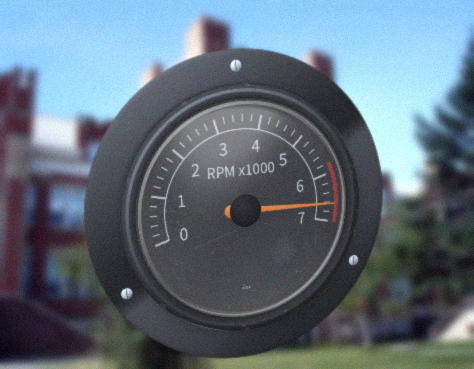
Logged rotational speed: 6600 rpm
